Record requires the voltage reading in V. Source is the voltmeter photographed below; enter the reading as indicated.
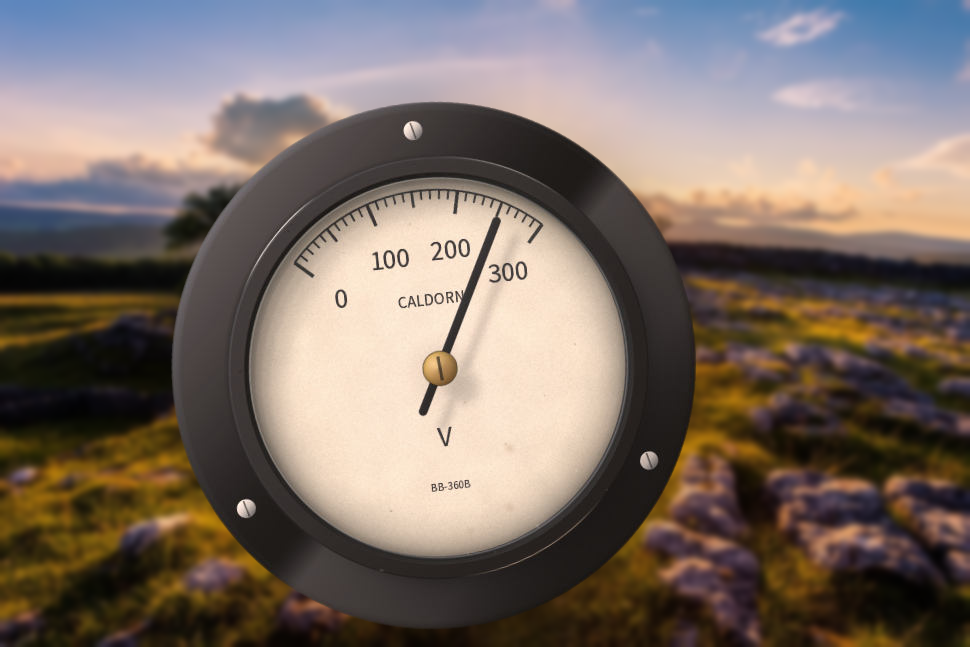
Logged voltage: 250 V
